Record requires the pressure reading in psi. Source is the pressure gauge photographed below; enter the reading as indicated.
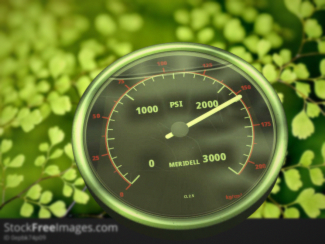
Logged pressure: 2200 psi
